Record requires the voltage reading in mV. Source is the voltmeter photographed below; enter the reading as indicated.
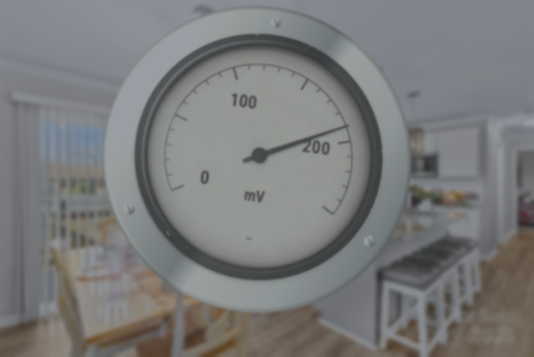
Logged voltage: 190 mV
